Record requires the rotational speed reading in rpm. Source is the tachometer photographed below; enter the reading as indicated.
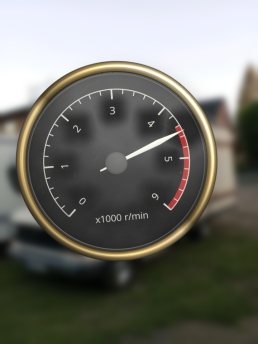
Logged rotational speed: 4500 rpm
